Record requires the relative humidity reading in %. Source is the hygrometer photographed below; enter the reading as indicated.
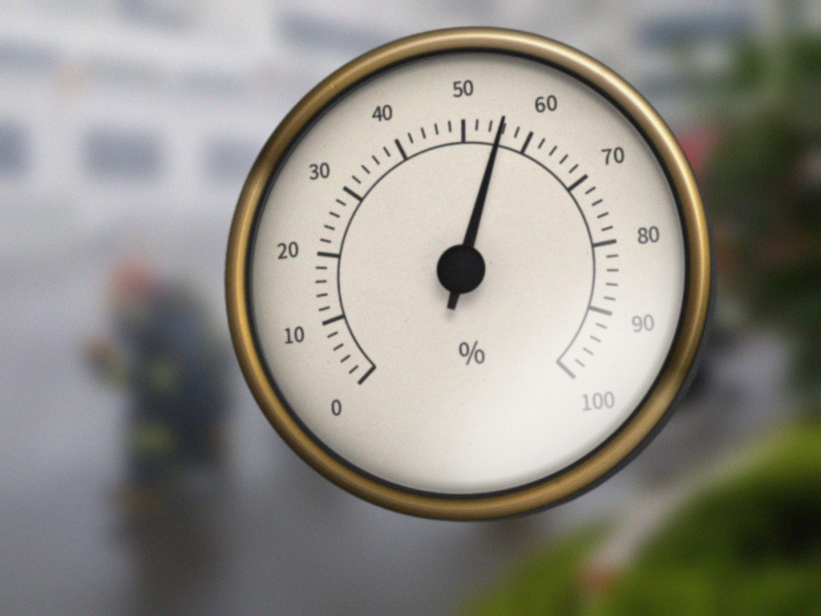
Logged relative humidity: 56 %
